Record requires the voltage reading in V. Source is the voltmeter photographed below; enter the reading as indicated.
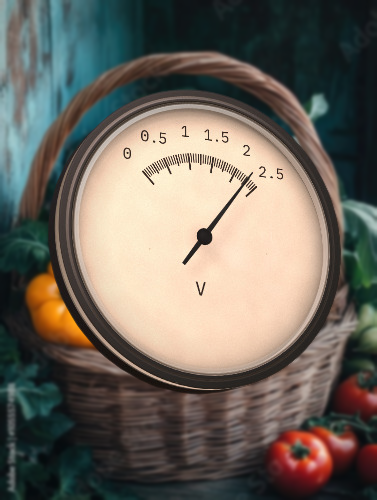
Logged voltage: 2.25 V
